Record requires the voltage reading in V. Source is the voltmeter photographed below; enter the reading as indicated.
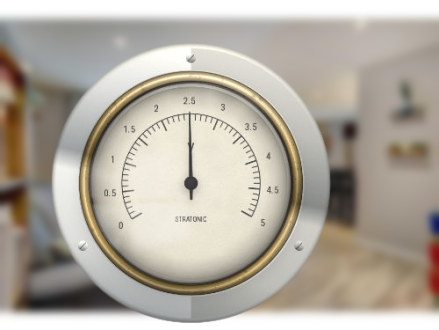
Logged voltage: 2.5 V
